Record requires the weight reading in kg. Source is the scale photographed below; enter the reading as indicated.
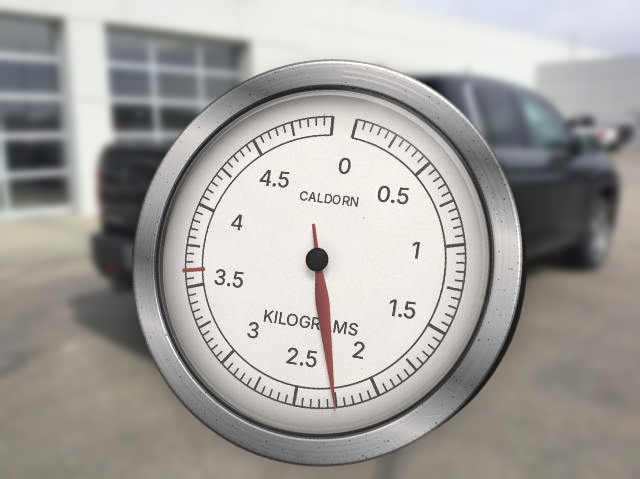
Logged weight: 2.25 kg
